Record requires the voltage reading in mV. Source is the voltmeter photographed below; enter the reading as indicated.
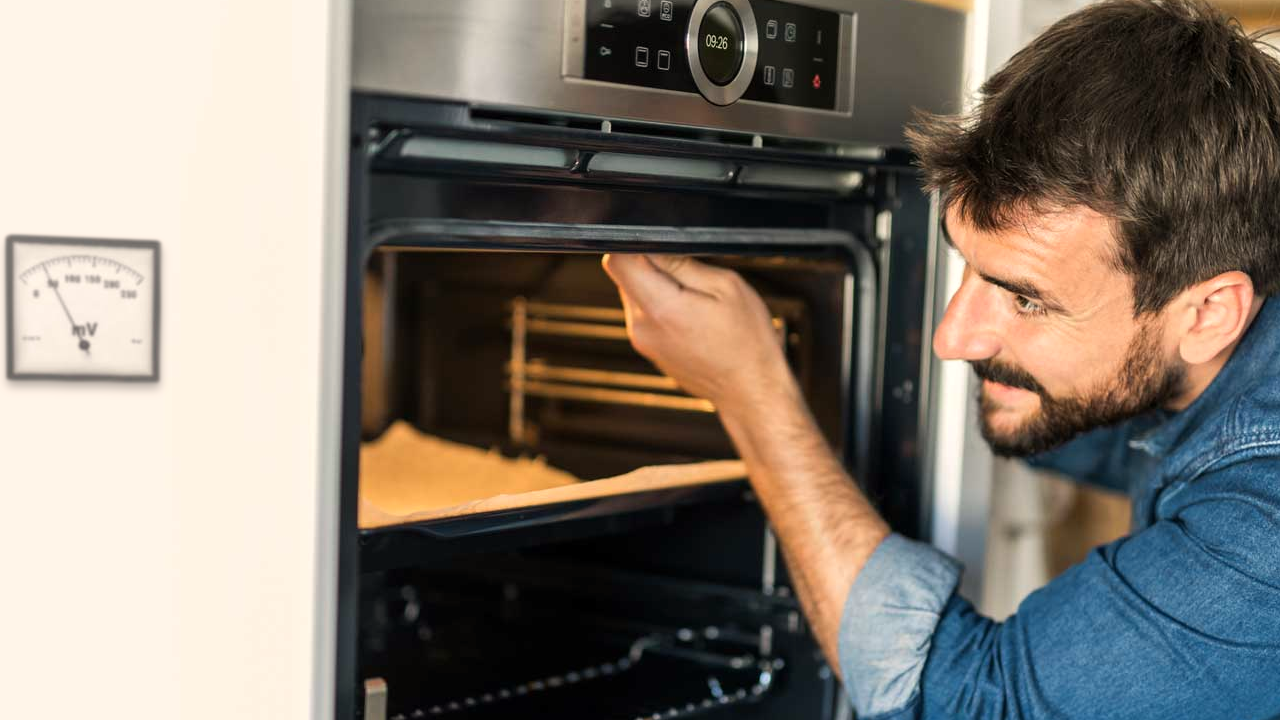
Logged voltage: 50 mV
